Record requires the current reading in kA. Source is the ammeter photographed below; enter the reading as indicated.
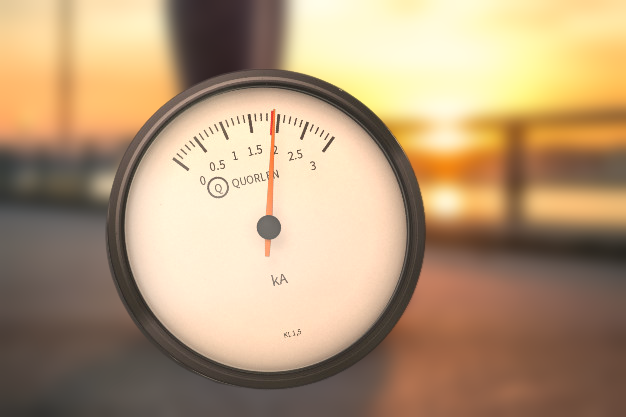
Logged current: 1.9 kA
